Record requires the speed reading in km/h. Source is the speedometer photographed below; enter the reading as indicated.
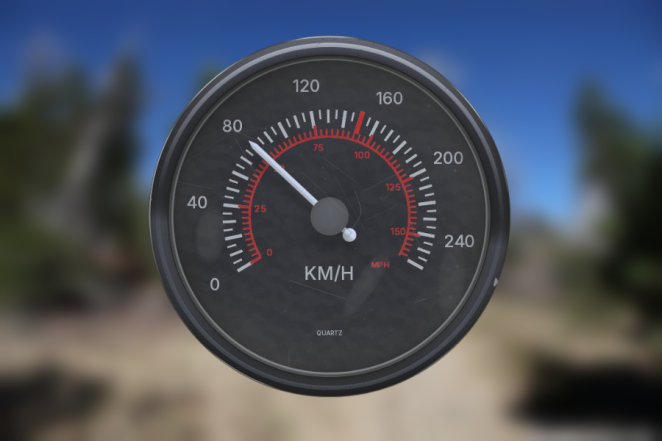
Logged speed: 80 km/h
